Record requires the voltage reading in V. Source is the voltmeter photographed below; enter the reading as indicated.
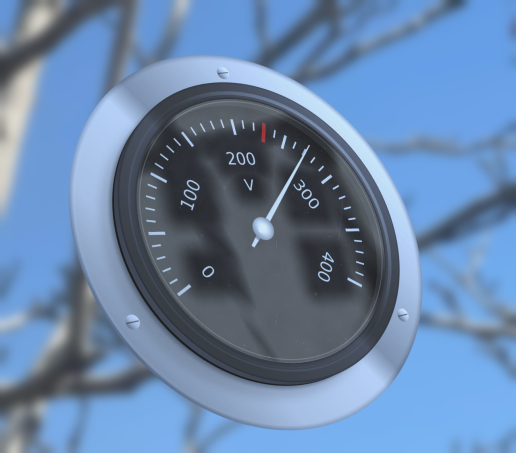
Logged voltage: 270 V
